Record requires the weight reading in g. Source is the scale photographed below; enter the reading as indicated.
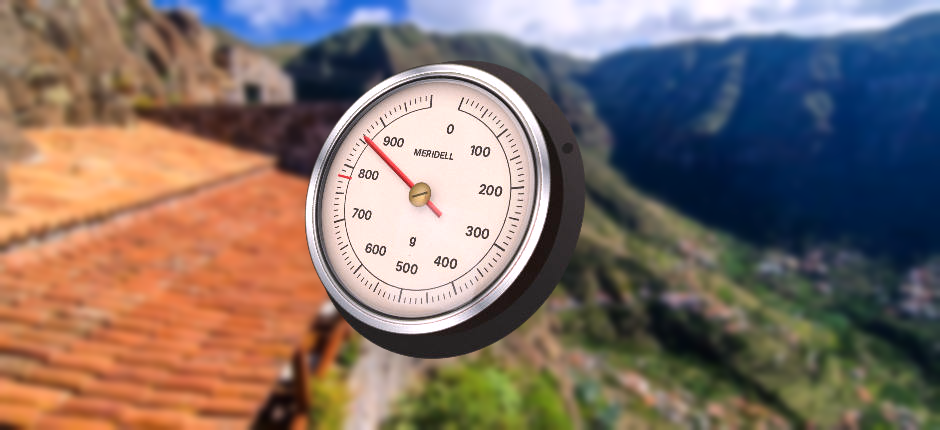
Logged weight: 860 g
